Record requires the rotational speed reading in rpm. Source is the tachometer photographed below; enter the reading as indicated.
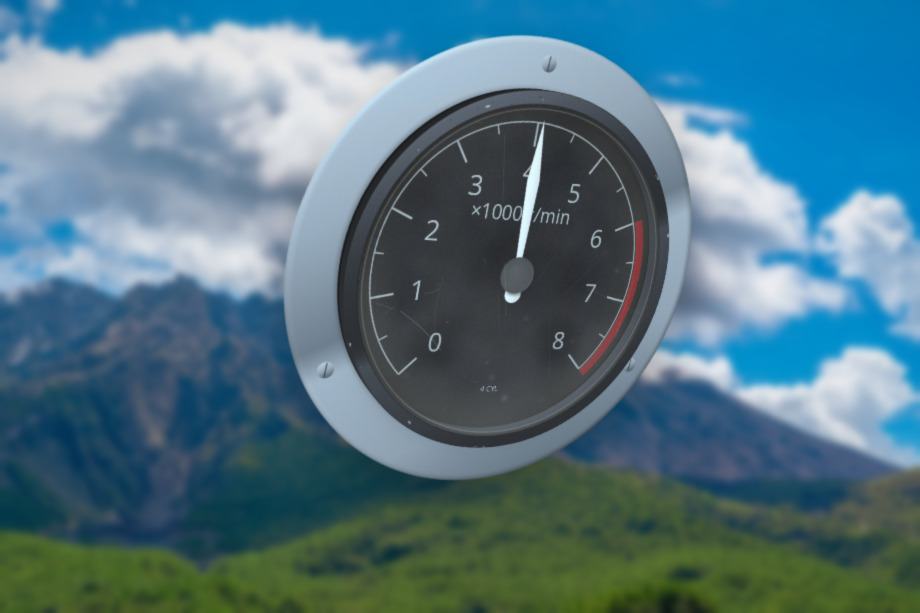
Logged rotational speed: 4000 rpm
